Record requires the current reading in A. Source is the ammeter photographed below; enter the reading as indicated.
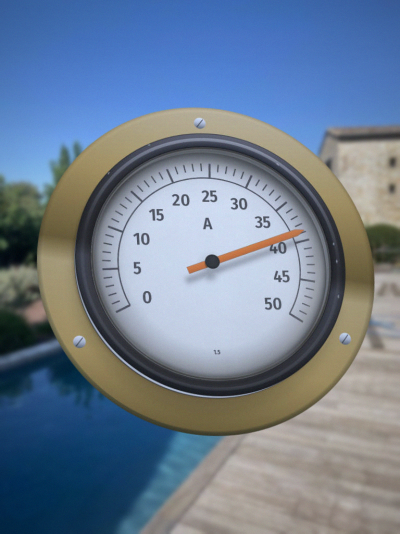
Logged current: 39 A
